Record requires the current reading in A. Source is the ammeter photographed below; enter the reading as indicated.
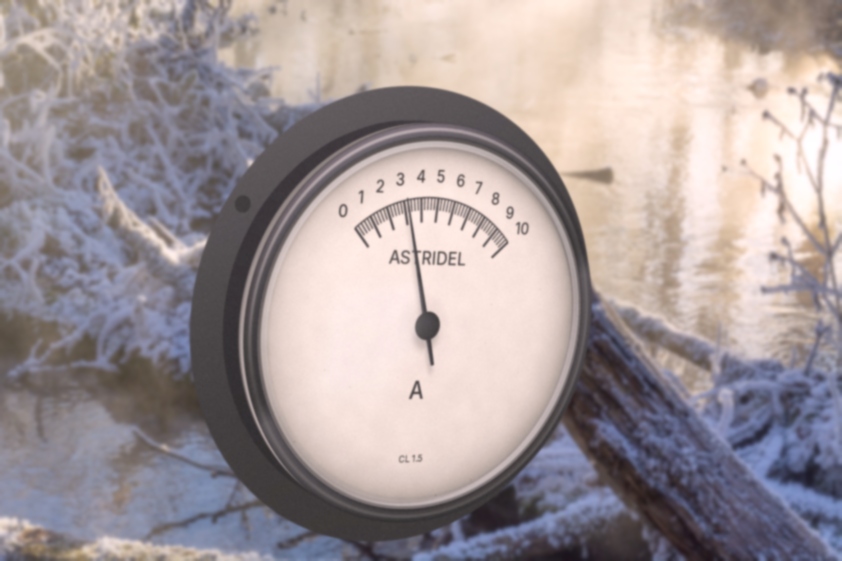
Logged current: 3 A
